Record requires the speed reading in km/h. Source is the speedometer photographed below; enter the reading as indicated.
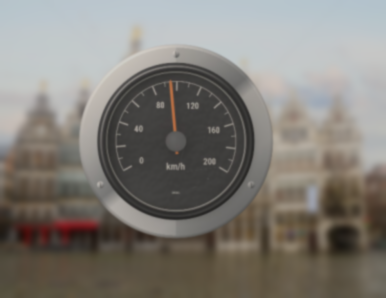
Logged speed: 95 km/h
